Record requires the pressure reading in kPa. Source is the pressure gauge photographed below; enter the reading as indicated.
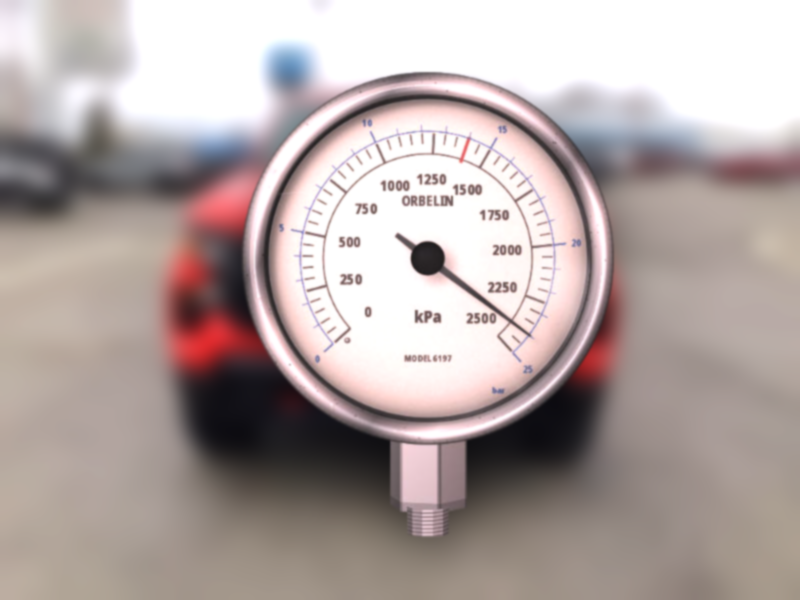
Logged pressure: 2400 kPa
